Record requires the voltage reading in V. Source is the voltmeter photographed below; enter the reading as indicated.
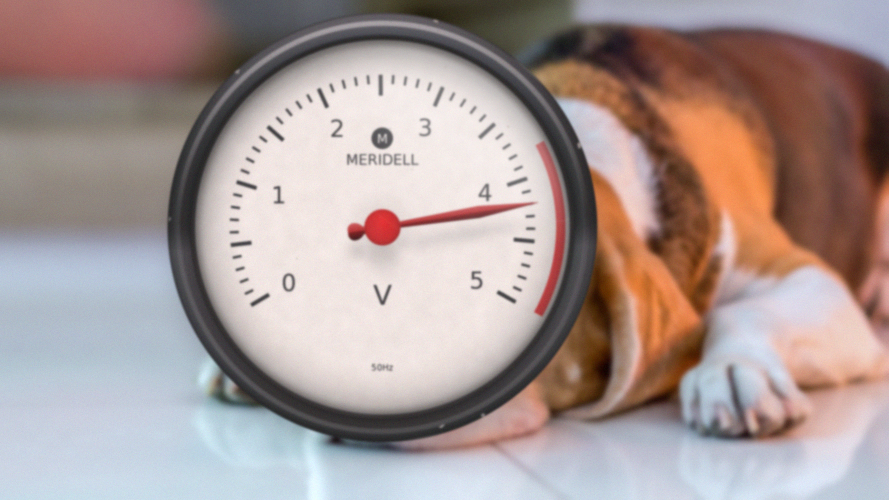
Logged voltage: 4.2 V
